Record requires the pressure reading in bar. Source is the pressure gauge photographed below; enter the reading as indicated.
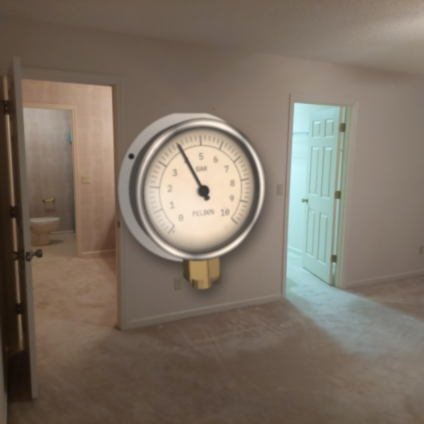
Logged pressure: 4 bar
